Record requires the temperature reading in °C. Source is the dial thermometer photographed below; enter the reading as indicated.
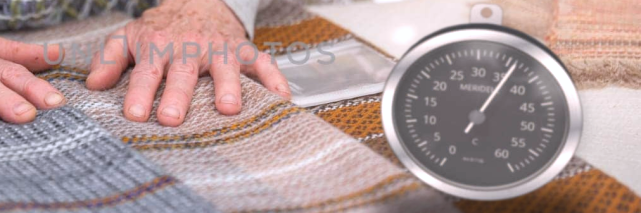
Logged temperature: 36 °C
